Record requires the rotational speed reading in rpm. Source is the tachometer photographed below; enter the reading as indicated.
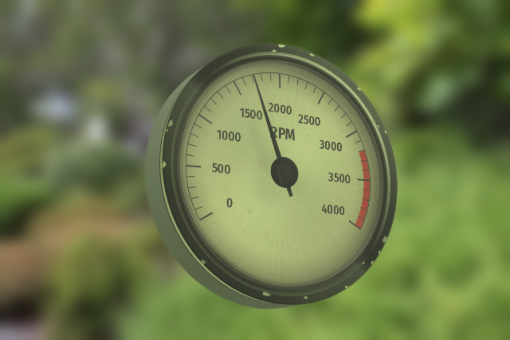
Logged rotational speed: 1700 rpm
